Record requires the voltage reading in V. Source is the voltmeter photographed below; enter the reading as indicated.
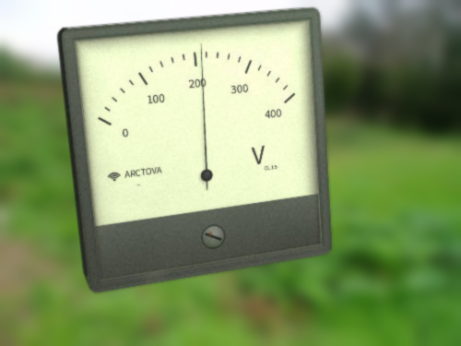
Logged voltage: 210 V
